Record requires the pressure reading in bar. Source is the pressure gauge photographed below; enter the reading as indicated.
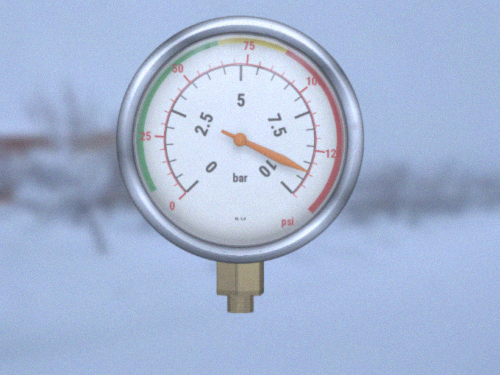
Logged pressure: 9.25 bar
